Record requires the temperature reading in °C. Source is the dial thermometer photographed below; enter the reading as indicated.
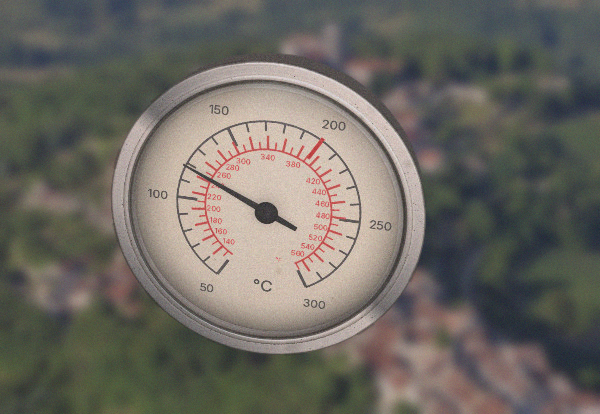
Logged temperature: 120 °C
